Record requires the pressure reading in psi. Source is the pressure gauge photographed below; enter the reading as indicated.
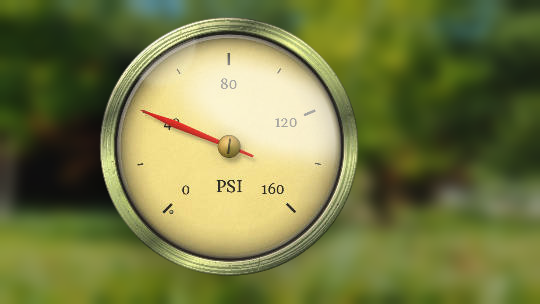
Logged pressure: 40 psi
